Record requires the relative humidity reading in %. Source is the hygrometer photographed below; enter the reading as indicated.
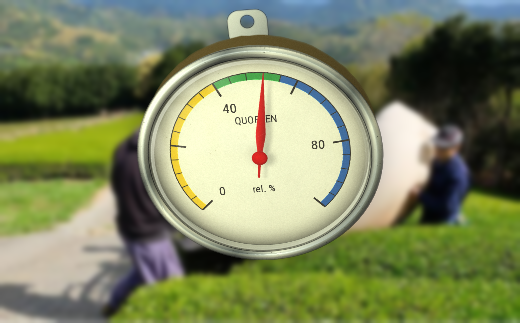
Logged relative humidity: 52 %
